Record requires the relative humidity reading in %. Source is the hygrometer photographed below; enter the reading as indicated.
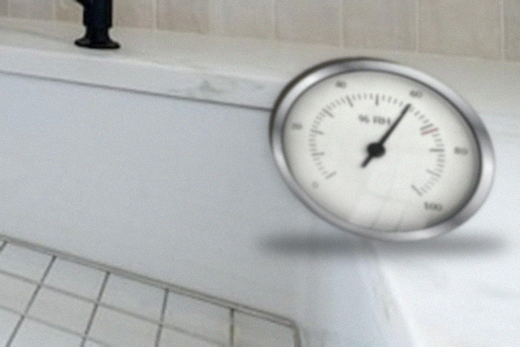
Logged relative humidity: 60 %
